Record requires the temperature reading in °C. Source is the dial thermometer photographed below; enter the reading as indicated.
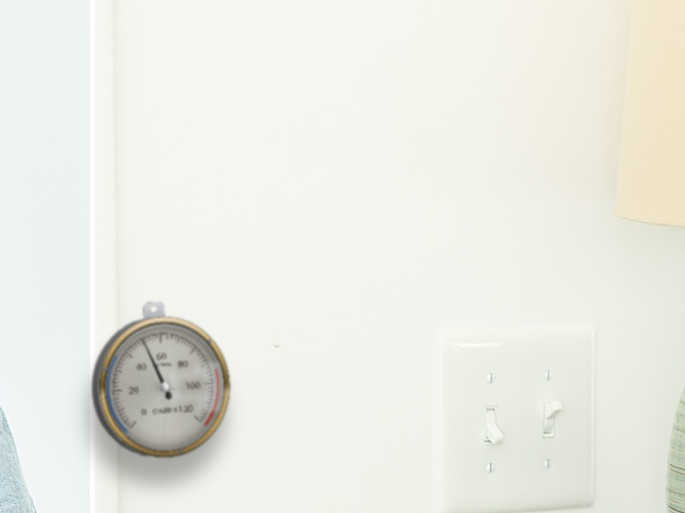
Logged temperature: 50 °C
